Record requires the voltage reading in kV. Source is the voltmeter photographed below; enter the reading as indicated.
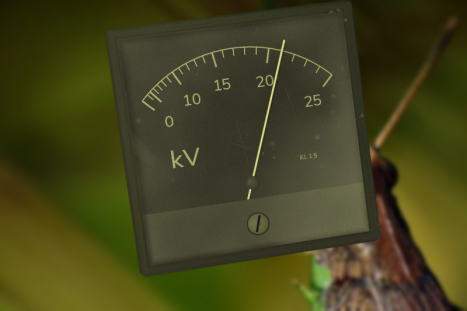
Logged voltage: 21 kV
